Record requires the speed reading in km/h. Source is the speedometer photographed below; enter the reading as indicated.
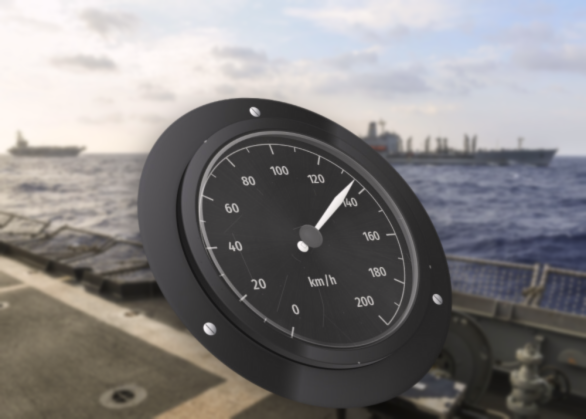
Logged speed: 135 km/h
